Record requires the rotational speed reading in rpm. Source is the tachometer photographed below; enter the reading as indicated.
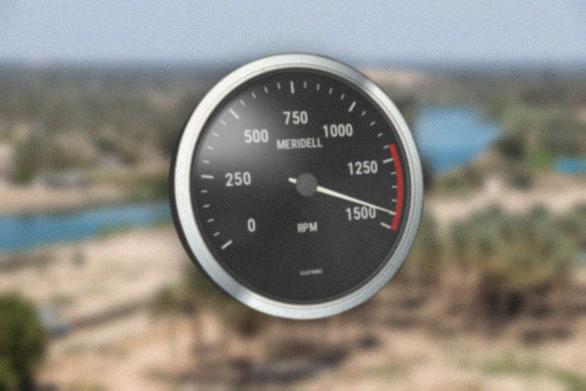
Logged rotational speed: 1450 rpm
